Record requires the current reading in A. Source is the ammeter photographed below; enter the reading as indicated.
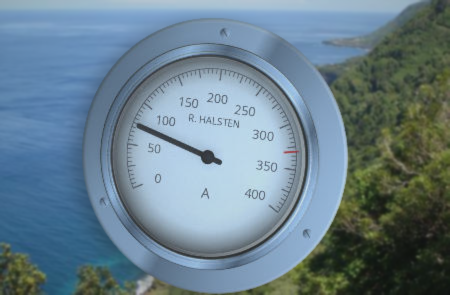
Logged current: 75 A
